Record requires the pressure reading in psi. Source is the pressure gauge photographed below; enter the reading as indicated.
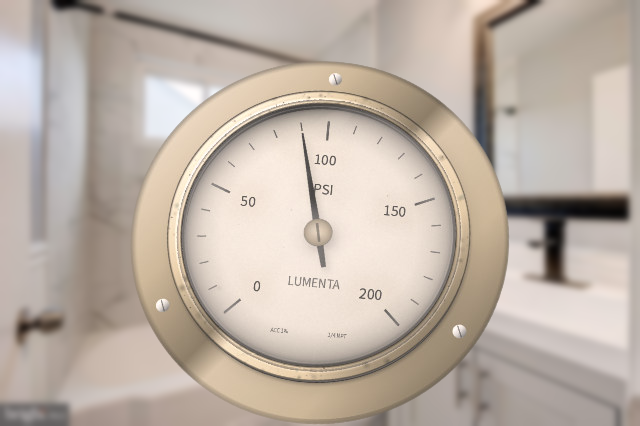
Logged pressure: 90 psi
